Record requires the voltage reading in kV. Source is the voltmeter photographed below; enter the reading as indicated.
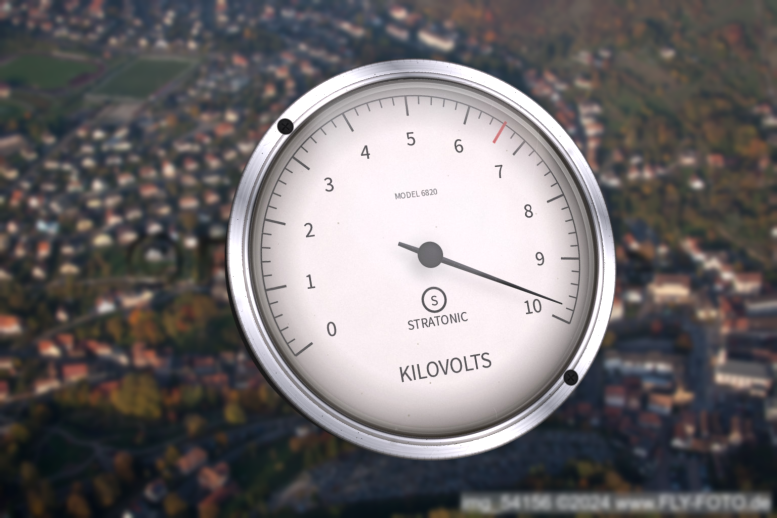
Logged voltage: 9.8 kV
